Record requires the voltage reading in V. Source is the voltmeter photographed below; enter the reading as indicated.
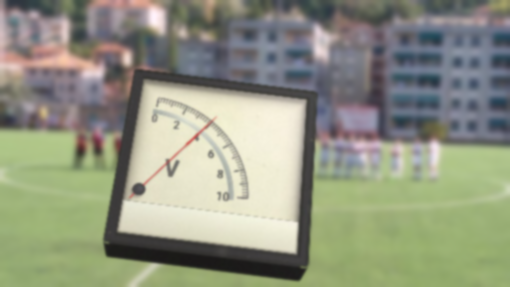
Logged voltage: 4 V
